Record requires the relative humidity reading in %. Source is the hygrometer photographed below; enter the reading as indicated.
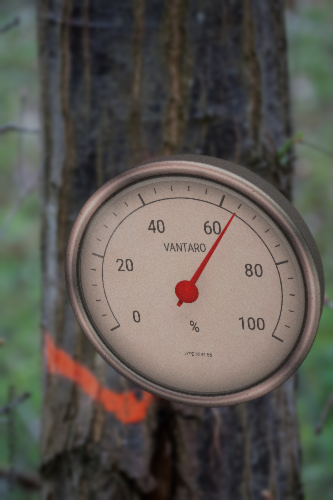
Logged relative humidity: 64 %
